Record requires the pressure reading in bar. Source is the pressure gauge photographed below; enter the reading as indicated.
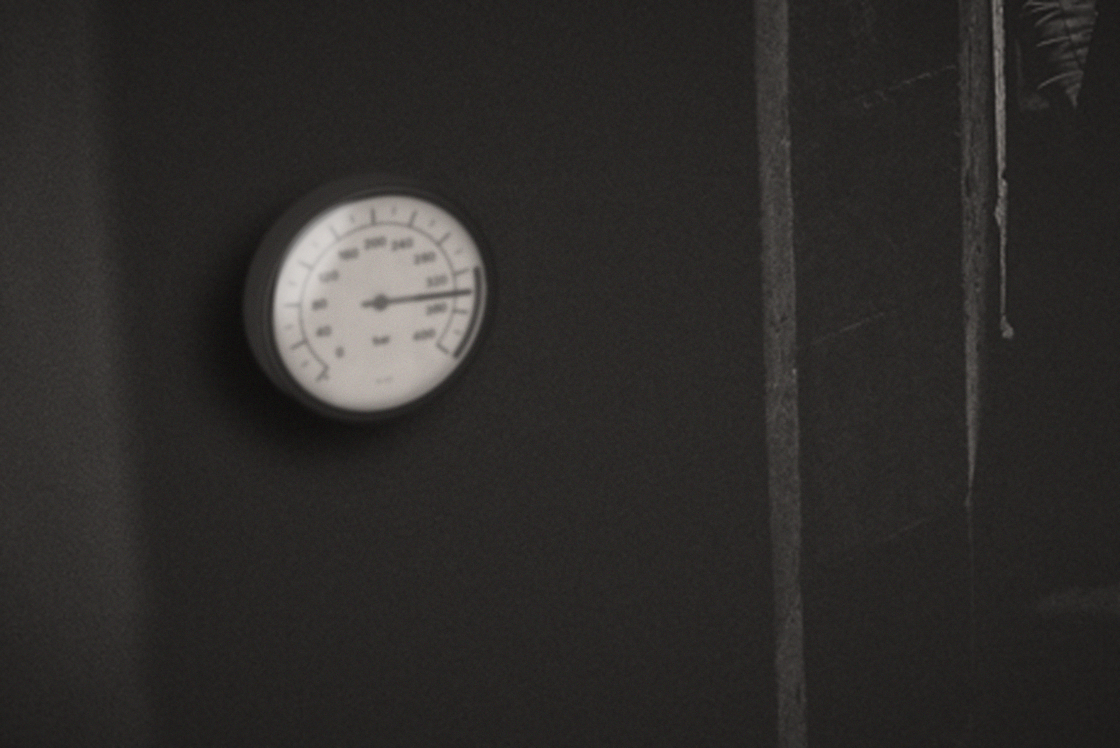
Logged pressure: 340 bar
